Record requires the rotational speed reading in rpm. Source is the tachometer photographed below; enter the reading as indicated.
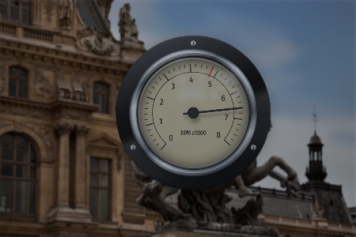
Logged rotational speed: 6600 rpm
